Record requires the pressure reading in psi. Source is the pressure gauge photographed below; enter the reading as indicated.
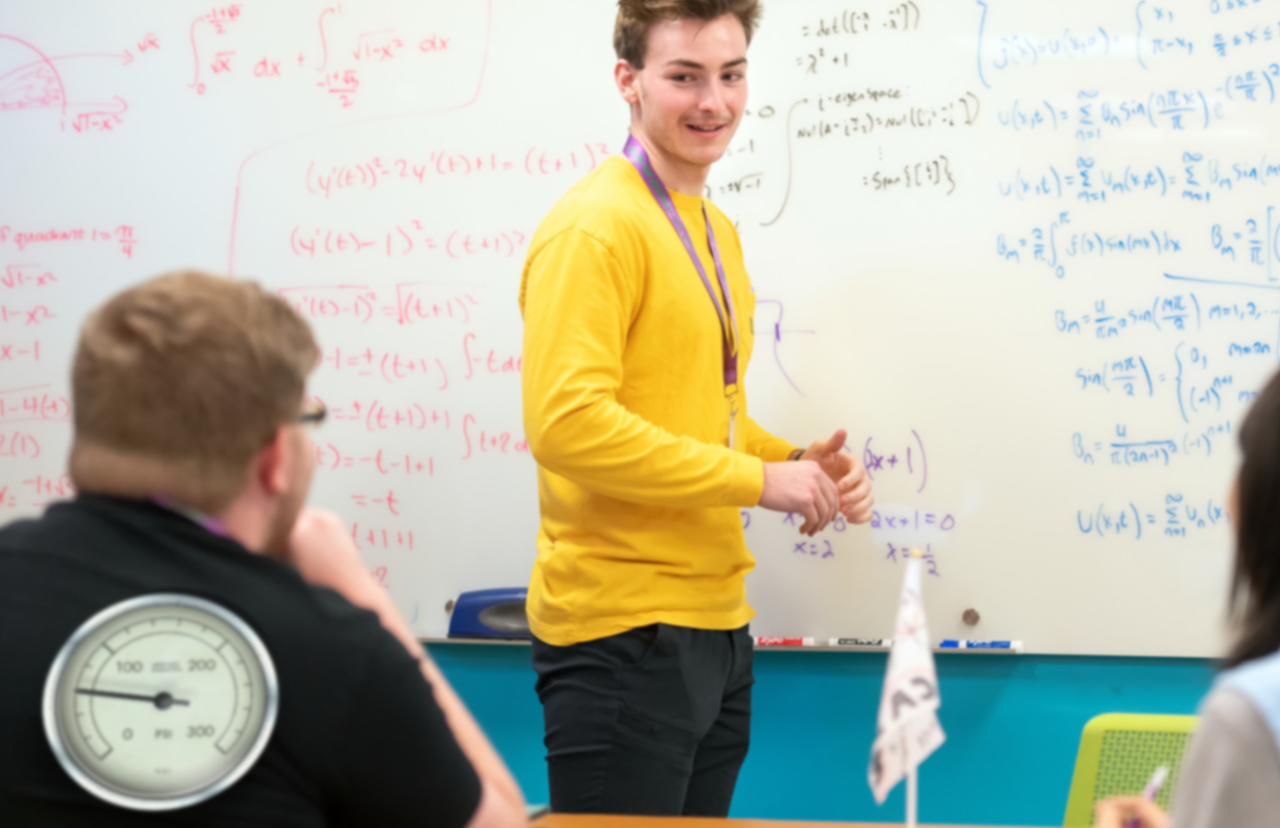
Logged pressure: 60 psi
